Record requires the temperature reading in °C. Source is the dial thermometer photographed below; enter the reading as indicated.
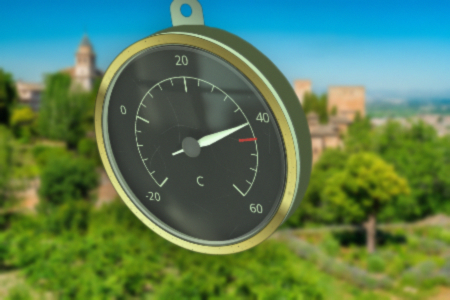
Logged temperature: 40 °C
